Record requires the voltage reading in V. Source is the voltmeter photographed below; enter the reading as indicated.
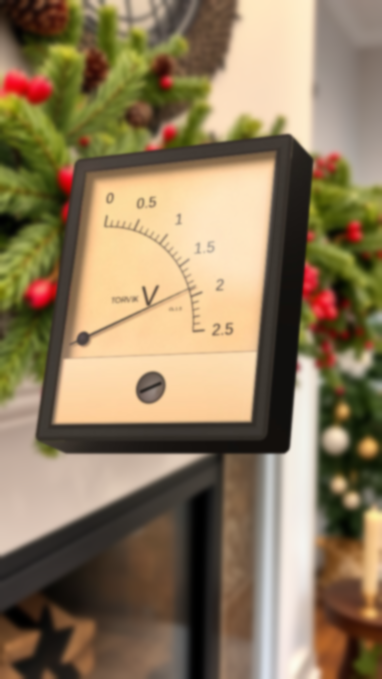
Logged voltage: 1.9 V
